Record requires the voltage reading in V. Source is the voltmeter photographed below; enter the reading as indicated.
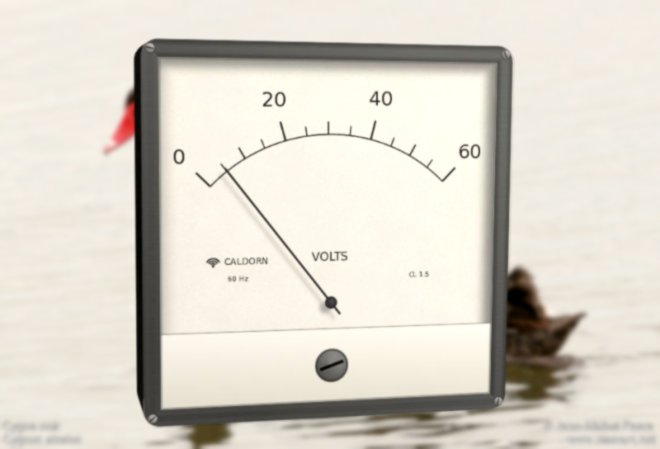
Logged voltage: 5 V
